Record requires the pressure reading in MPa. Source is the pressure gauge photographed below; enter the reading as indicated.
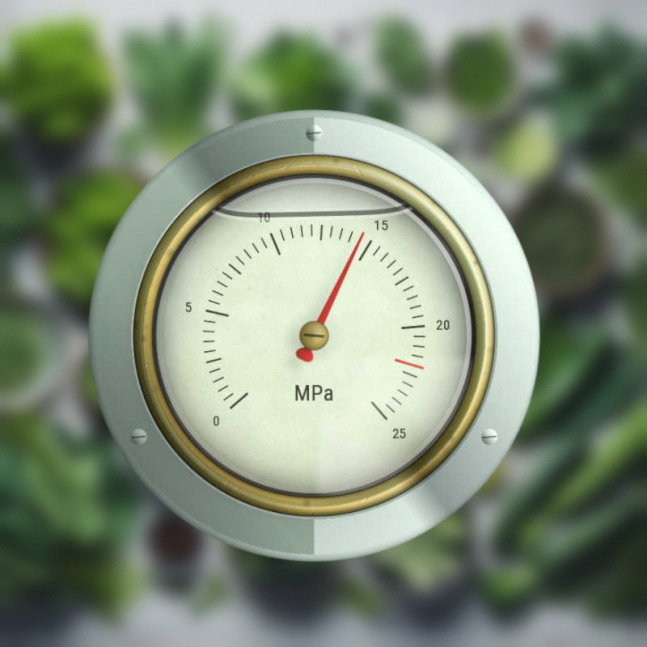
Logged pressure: 14.5 MPa
